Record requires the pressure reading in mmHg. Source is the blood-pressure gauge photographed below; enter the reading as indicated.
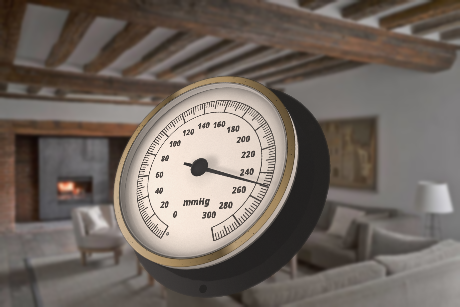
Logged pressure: 250 mmHg
